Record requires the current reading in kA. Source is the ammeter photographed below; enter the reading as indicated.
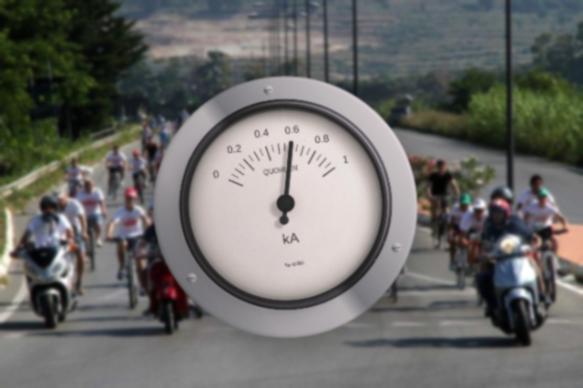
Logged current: 0.6 kA
